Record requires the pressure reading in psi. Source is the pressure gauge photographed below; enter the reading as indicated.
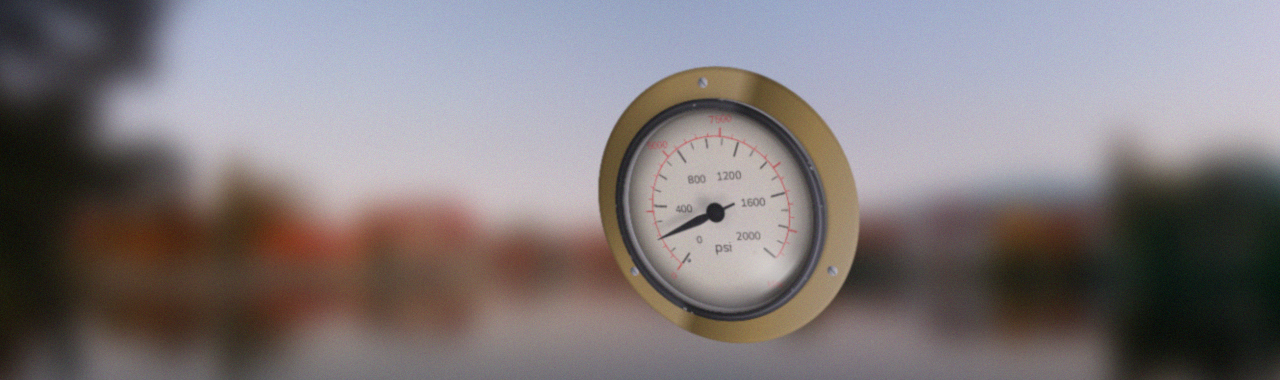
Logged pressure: 200 psi
